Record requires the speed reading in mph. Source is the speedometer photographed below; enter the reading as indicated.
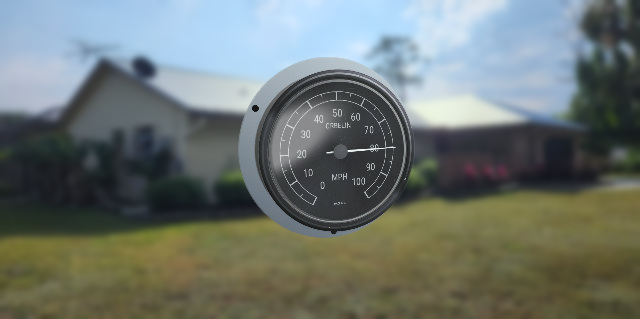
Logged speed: 80 mph
